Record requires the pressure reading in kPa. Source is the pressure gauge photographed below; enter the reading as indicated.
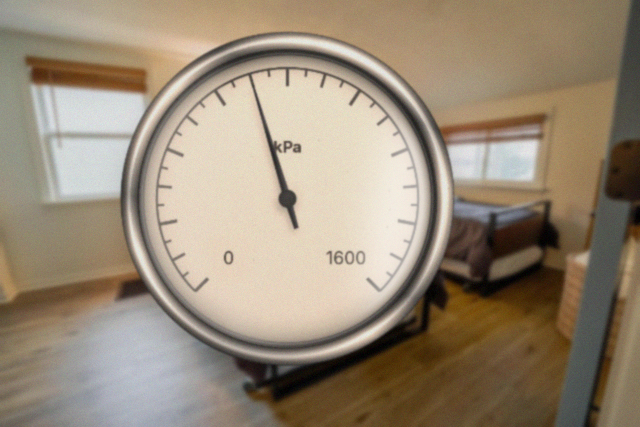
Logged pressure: 700 kPa
